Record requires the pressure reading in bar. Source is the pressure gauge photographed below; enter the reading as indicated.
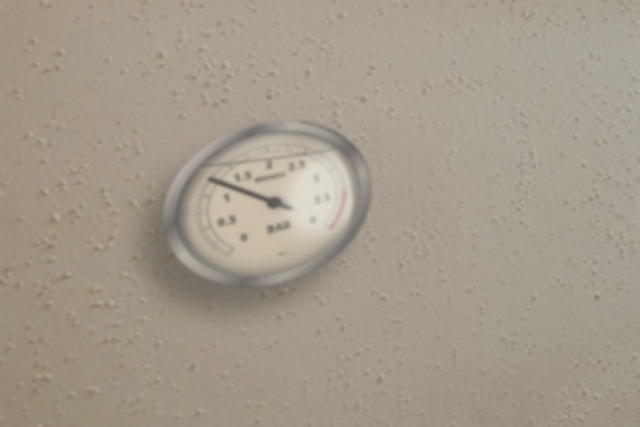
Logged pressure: 1.25 bar
